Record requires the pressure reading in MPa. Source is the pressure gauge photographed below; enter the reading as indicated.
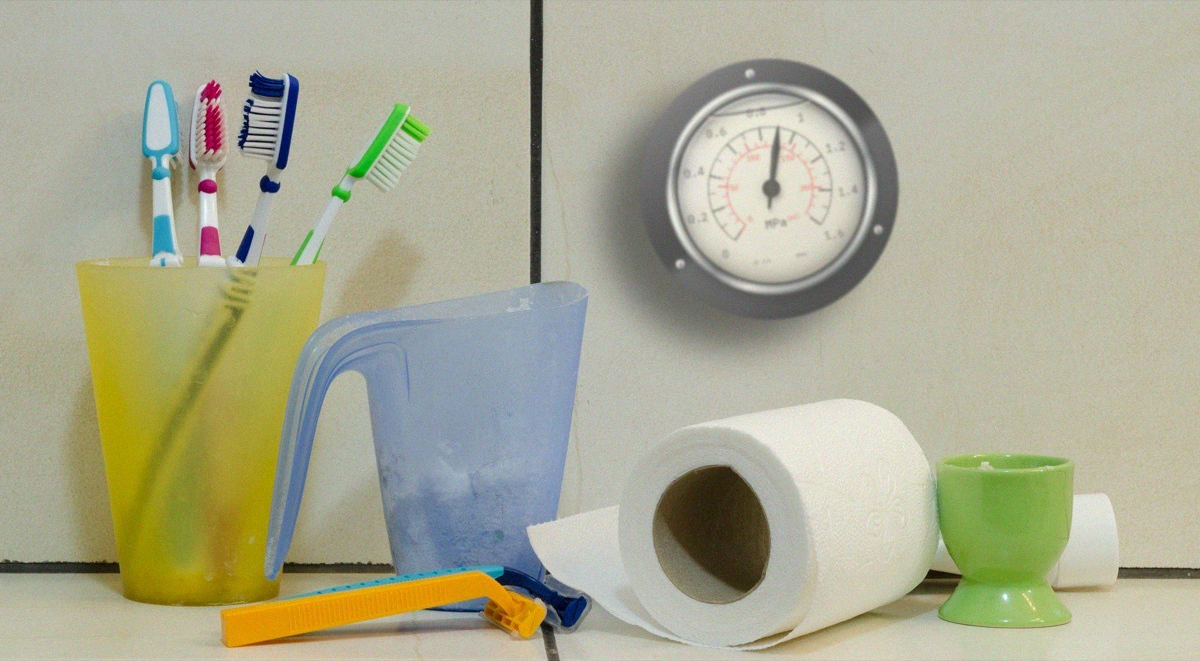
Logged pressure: 0.9 MPa
